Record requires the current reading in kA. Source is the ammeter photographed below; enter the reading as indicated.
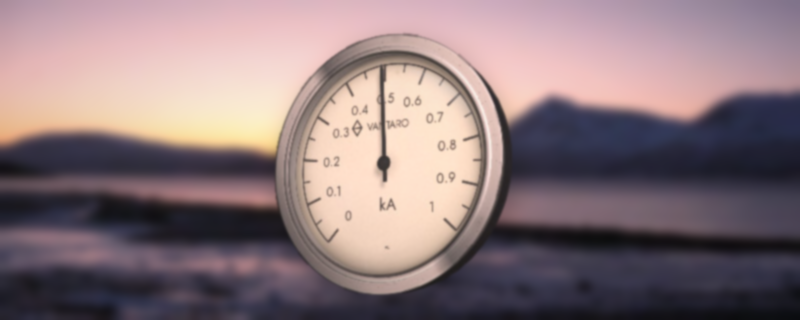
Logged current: 0.5 kA
